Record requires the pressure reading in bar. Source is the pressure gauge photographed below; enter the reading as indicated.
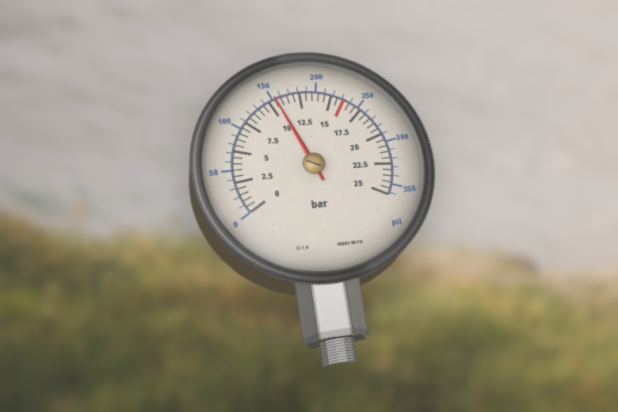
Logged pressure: 10.5 bar
